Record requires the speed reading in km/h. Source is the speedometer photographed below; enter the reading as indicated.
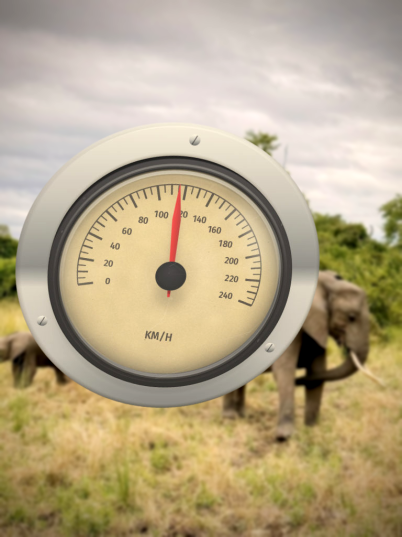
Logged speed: 115 km/h
